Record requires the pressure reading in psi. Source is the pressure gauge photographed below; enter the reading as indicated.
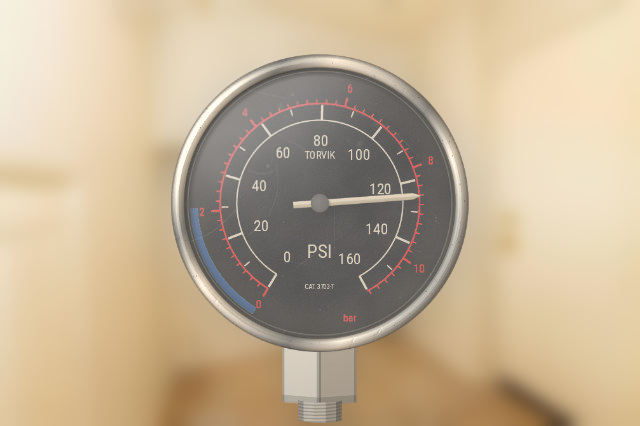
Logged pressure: 125 psi
